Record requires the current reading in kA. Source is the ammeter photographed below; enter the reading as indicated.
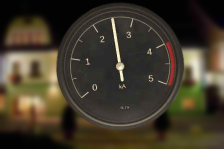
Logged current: 2.5 kA
